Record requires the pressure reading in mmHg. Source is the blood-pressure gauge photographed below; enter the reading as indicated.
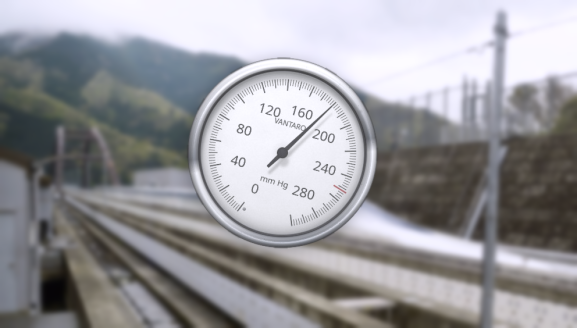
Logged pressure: 180 mmHg
